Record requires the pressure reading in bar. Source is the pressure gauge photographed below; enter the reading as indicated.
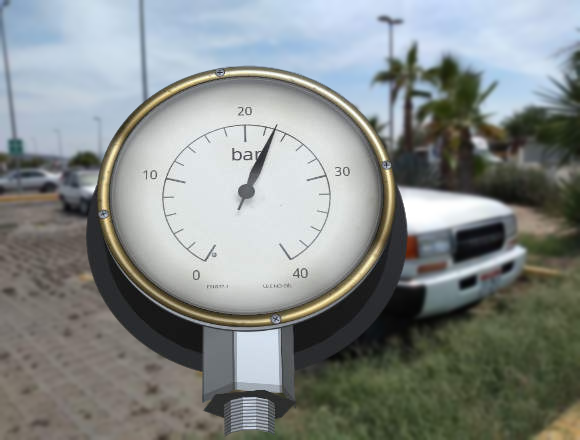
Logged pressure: 23 bar
